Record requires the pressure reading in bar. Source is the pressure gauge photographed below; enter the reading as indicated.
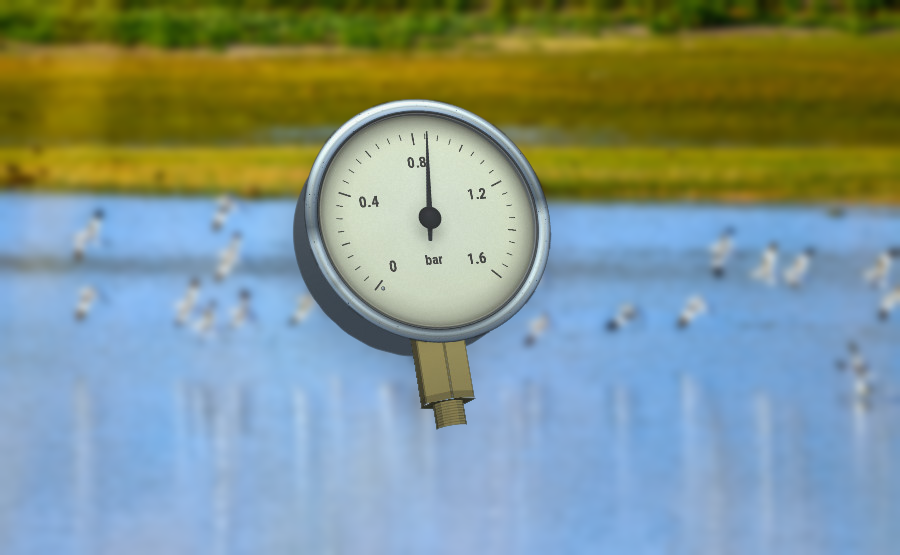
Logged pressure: 0.85 bar
